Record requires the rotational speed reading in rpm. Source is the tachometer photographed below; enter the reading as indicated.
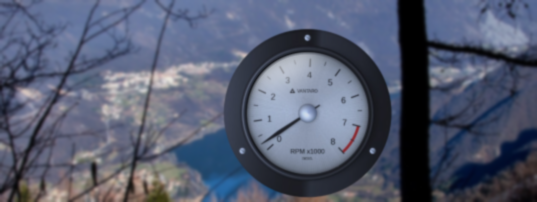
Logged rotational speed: 250 rpm
